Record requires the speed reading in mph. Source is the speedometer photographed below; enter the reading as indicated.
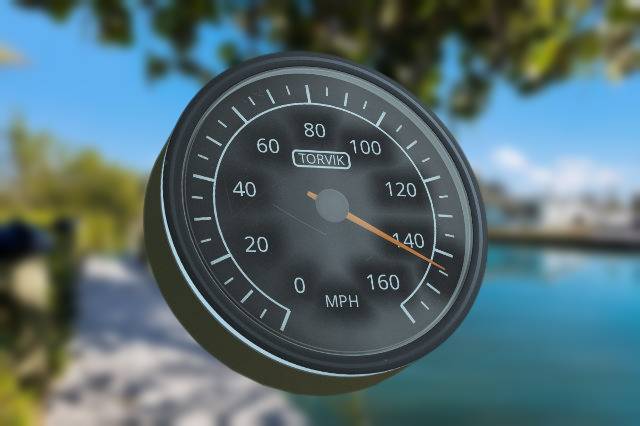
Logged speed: 145 mph
